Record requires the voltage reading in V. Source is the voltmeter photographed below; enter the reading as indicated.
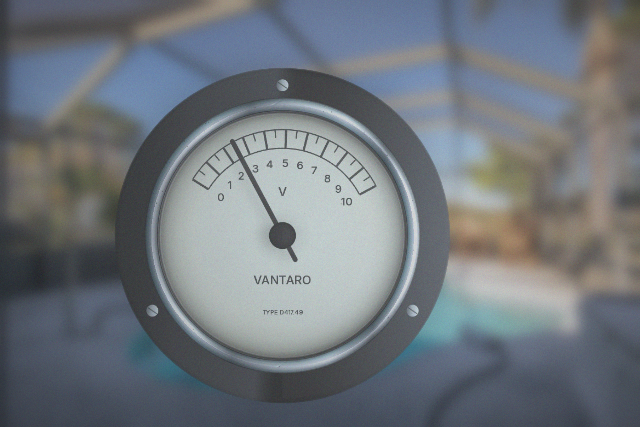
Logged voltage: 2.5 V
